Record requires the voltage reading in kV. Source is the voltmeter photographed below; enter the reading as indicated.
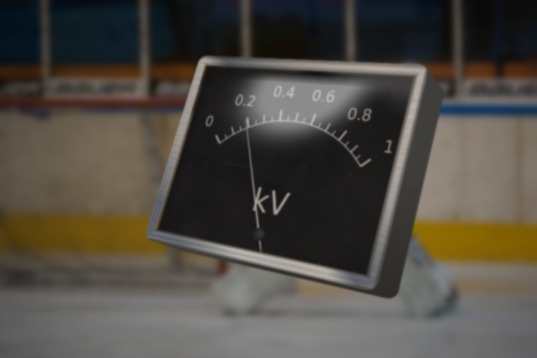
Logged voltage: 0.2 kV
